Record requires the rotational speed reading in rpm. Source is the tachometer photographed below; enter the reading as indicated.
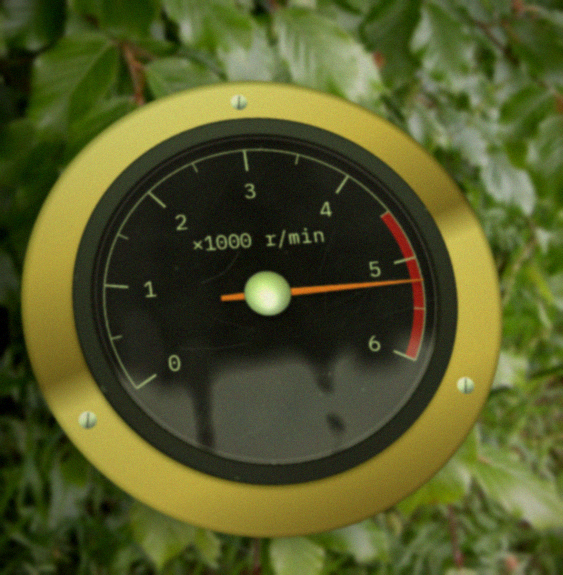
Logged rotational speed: 5250 rpm
